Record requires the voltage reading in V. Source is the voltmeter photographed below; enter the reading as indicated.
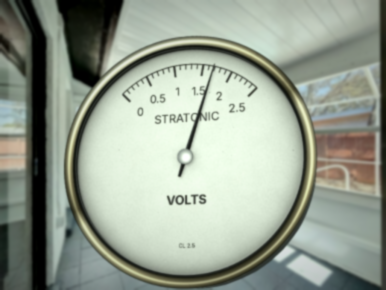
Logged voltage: 1.7 V
